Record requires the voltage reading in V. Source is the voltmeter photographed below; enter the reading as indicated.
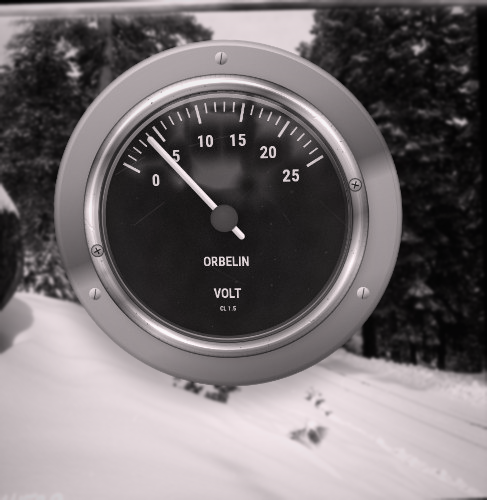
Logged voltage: 4 V
